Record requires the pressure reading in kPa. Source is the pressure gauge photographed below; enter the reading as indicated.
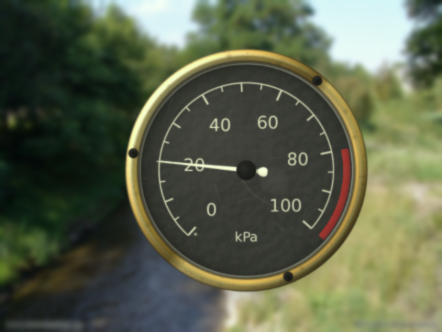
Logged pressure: 20 kPa
